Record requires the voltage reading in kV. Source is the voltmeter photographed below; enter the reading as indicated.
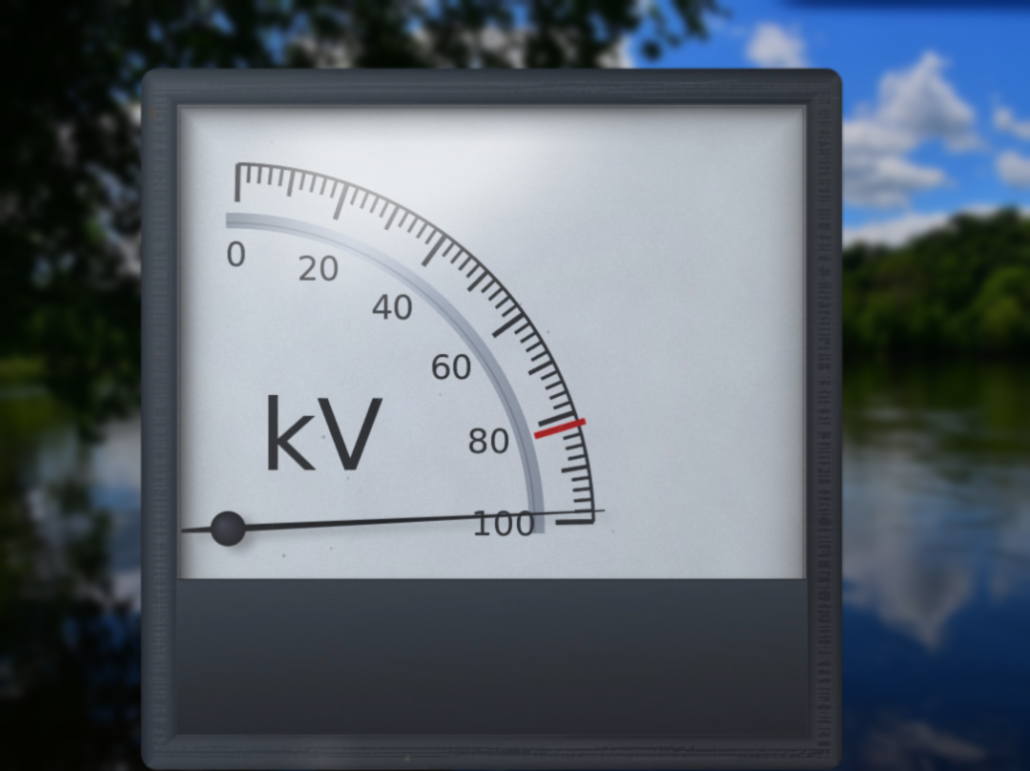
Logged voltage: 98 kV
